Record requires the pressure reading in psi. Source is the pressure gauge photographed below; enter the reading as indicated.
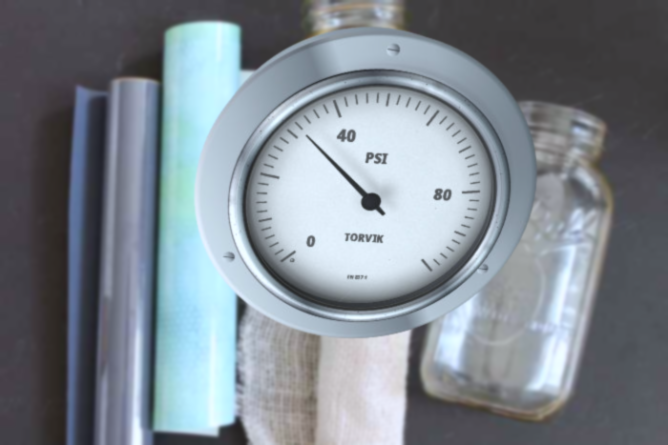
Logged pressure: 32 psi
